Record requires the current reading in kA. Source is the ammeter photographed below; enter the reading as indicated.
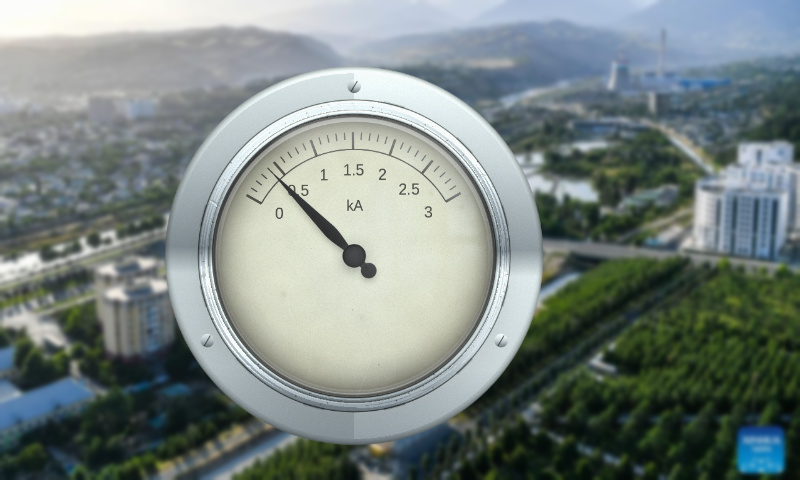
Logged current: 0.4 kA
